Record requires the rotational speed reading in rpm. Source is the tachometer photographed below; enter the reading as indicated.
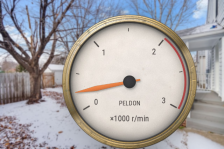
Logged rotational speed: 250 rpm
